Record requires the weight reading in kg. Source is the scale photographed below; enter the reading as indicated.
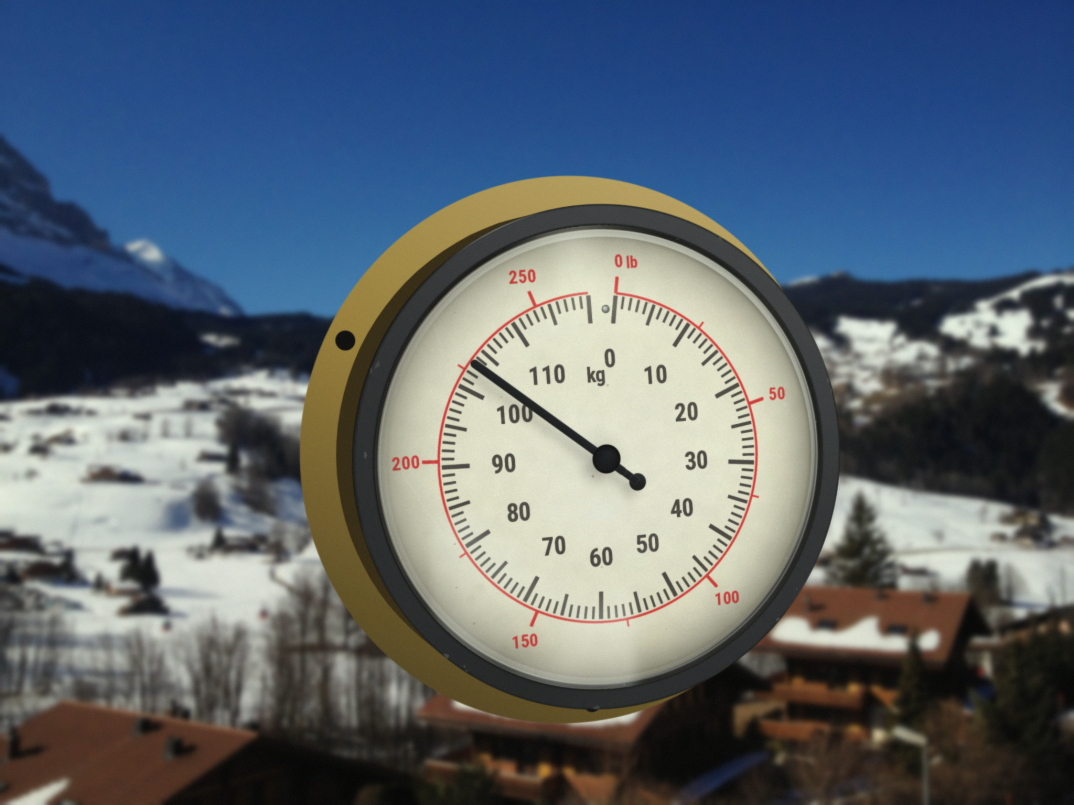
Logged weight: 103 kg
